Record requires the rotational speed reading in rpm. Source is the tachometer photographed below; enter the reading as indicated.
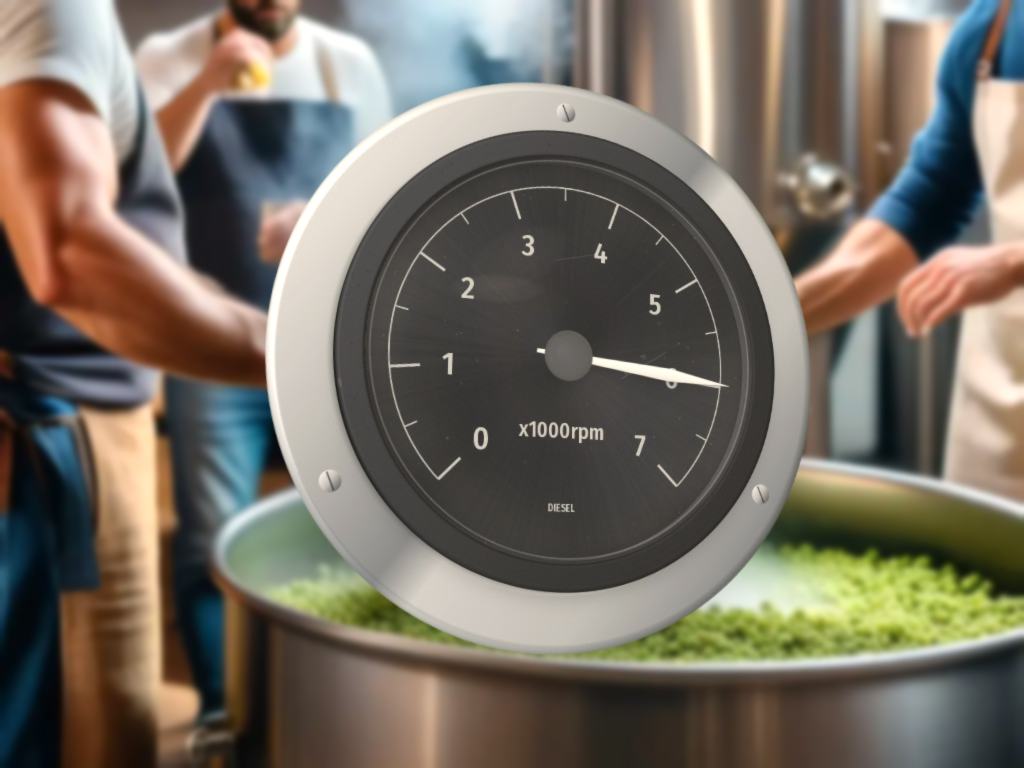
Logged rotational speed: 6000 rpm
